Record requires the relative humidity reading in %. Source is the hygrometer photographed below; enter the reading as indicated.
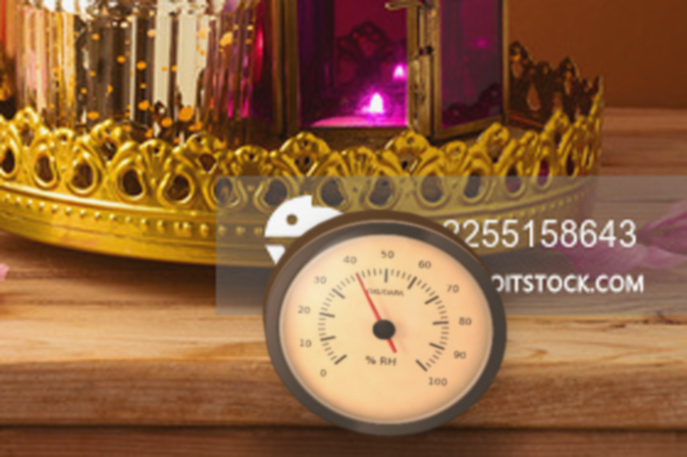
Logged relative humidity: 40 %
